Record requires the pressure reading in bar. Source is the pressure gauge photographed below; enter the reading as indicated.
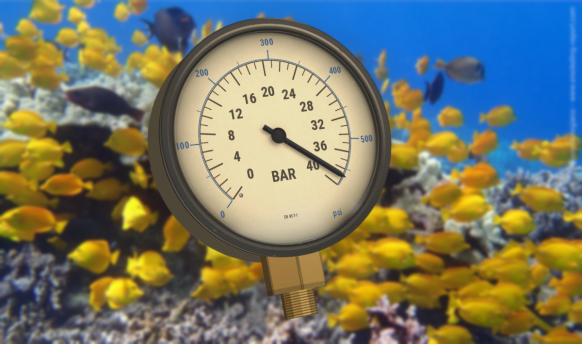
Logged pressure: 39 bar
